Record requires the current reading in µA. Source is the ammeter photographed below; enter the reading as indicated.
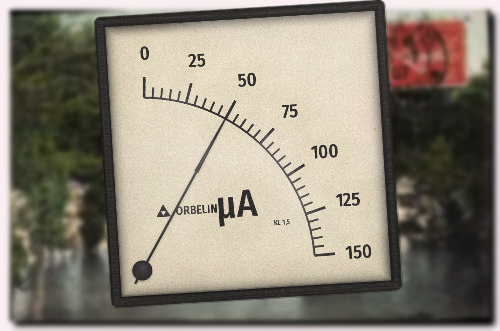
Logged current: 50 µA
